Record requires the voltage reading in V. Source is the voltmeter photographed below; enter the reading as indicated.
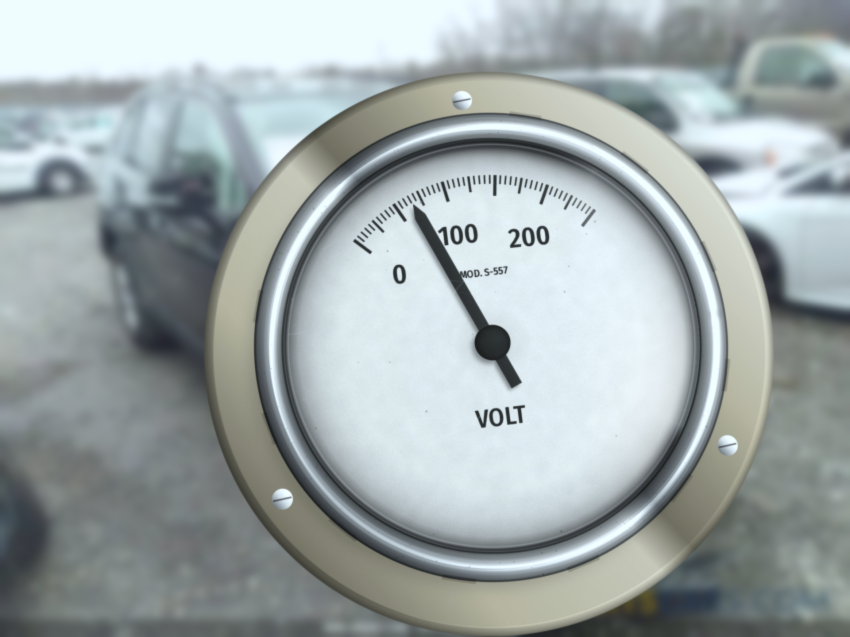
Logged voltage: 65 V
